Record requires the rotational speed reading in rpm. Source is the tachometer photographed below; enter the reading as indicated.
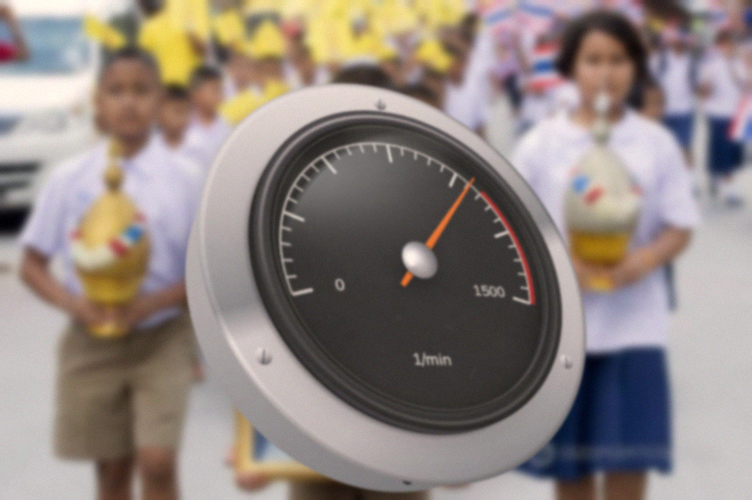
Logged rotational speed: 1050 rpm
